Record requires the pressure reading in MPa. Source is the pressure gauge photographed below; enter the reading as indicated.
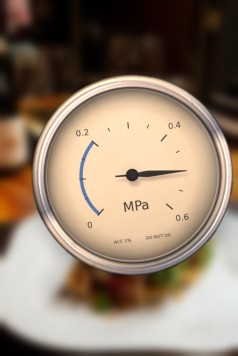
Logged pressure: 0.5 MPa
